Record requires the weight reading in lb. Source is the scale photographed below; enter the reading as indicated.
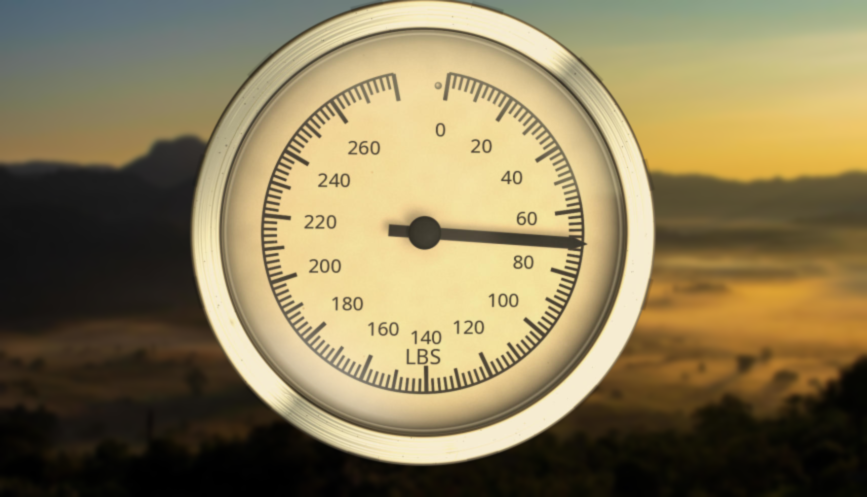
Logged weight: 70 lb
